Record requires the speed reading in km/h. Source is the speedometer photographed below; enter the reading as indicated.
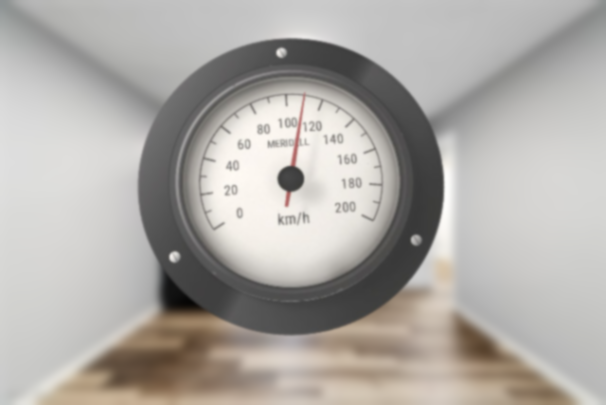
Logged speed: 110 km/h
